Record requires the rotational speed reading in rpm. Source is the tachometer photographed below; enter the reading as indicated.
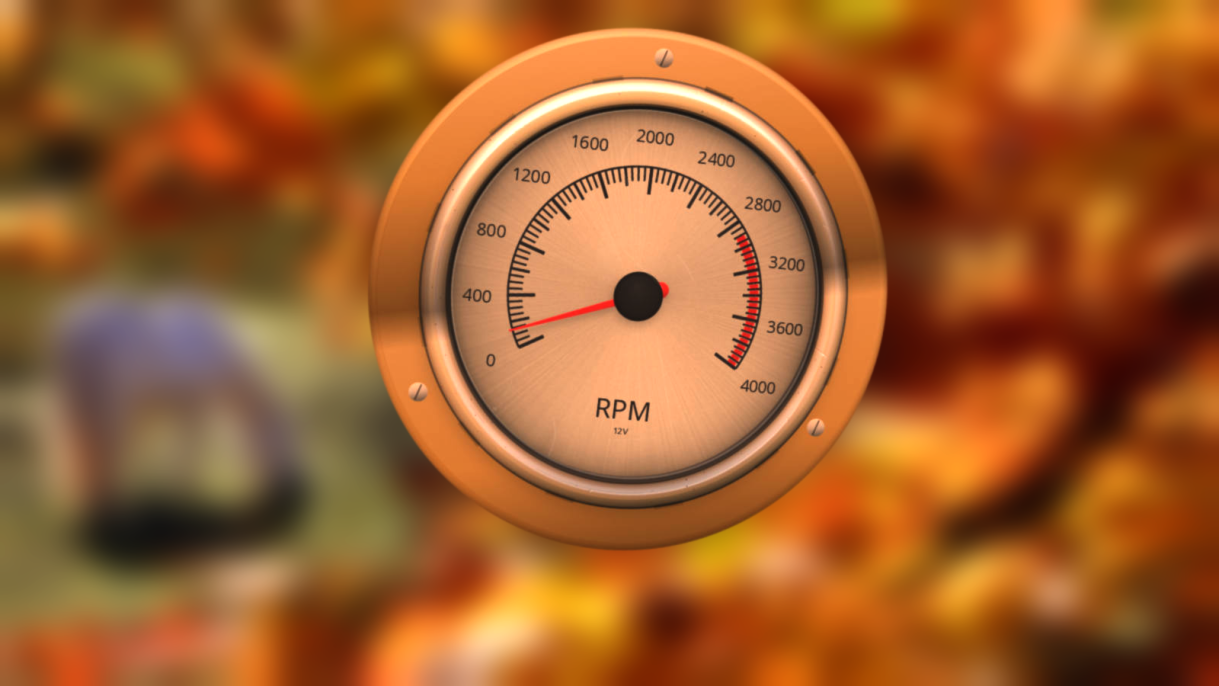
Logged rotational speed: 150 rpm
